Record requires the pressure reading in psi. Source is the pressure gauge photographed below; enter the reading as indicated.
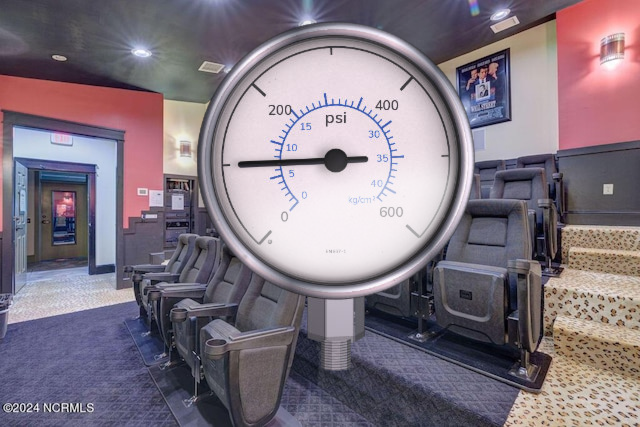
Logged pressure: 100 psi
